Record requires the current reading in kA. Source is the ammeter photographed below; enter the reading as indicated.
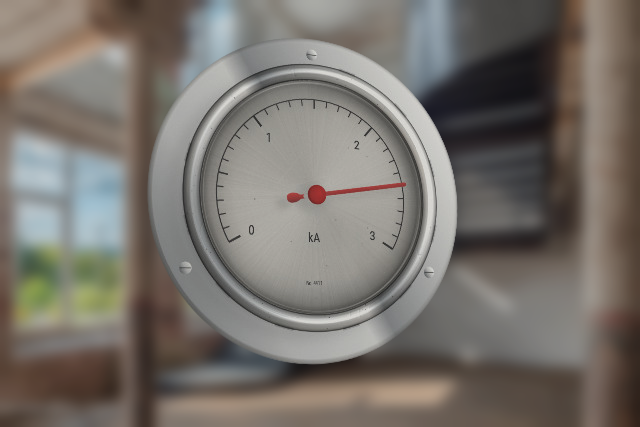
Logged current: 2.5 kA
